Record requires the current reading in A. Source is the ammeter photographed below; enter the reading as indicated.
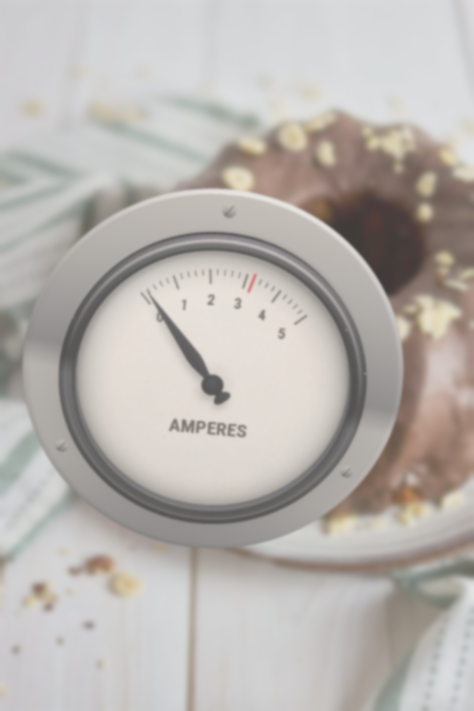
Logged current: 0.2 A
